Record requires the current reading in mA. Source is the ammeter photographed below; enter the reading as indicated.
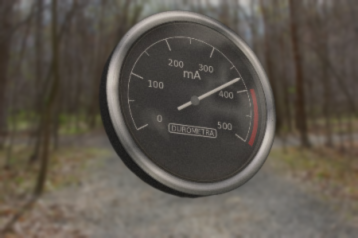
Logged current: 375 mA
